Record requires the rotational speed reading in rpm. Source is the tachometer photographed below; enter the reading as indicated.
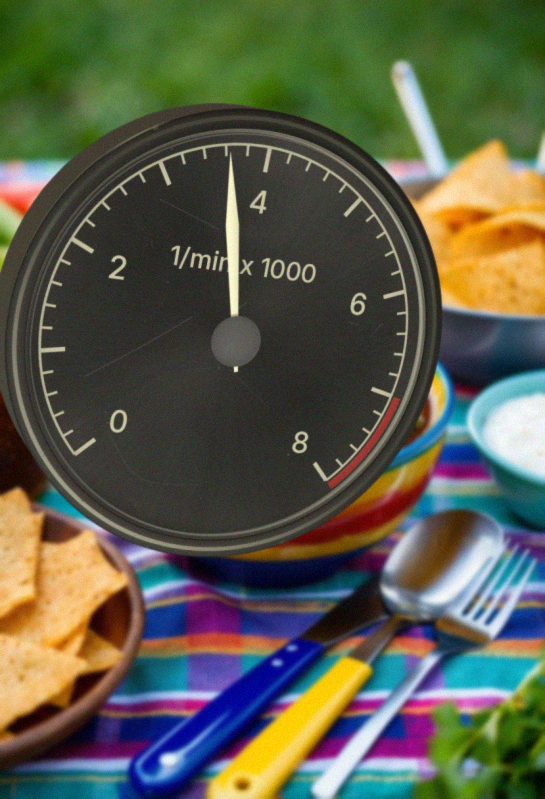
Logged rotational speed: 3600 rpm
